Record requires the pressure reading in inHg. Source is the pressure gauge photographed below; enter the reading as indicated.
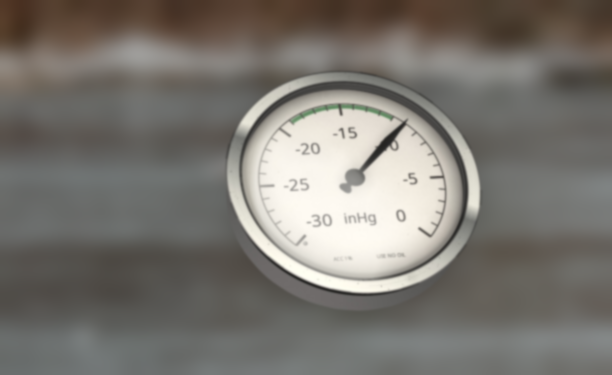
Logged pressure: -10 inHg
